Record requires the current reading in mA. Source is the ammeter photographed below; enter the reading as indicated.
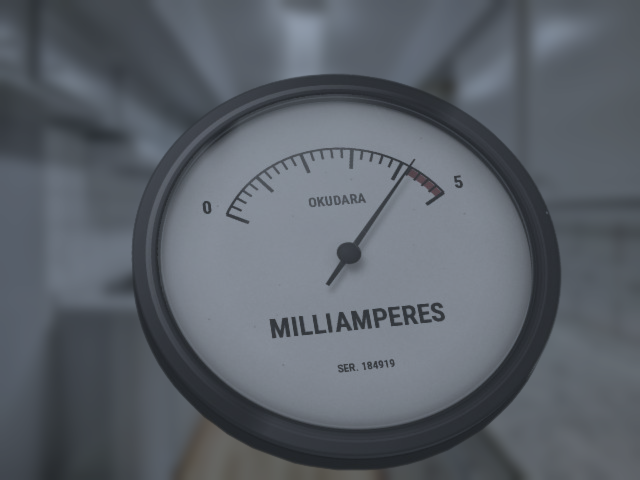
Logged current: 4.2 mA
